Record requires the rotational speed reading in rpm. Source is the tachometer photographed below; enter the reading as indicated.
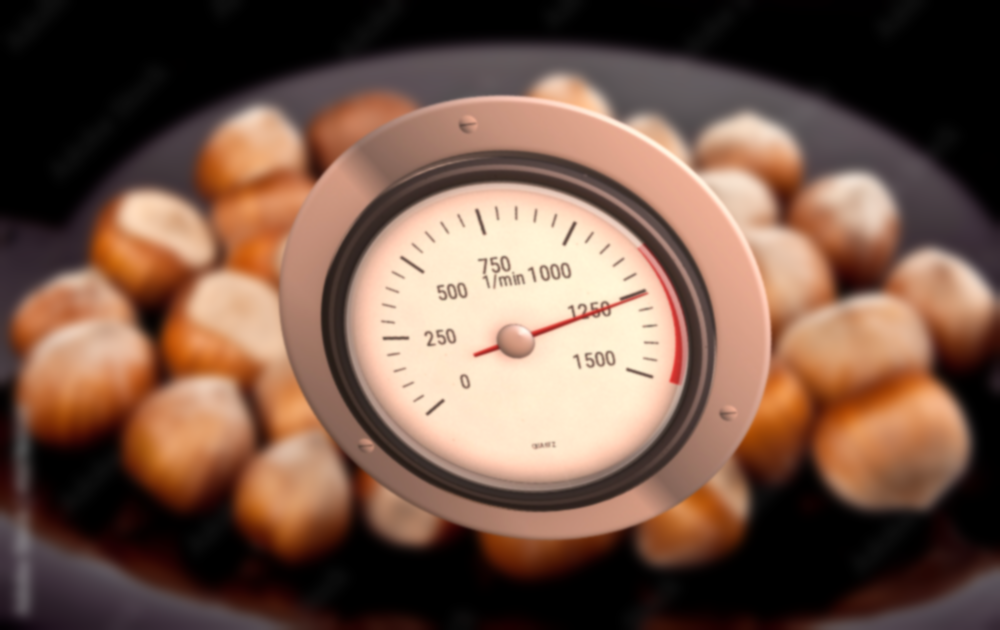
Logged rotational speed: 1250 rpm
